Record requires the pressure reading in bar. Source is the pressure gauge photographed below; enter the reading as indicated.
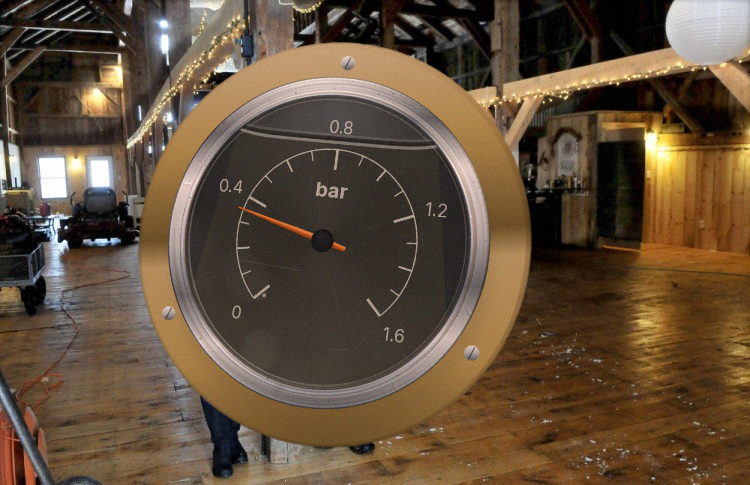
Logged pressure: 0.35 bar
